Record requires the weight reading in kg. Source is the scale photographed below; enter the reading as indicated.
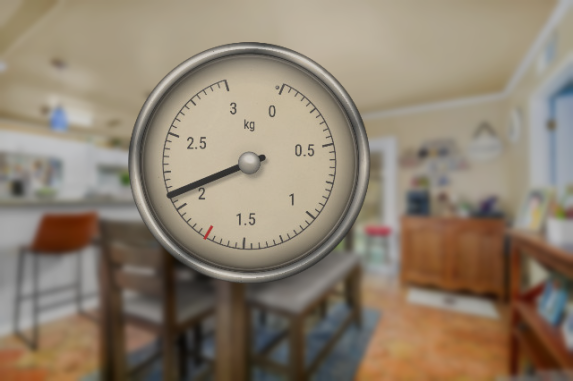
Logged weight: 2.1 kg
